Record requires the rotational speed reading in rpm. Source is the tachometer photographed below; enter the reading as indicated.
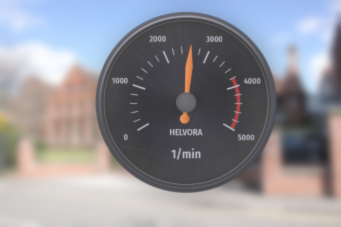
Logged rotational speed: 2600 rpm
